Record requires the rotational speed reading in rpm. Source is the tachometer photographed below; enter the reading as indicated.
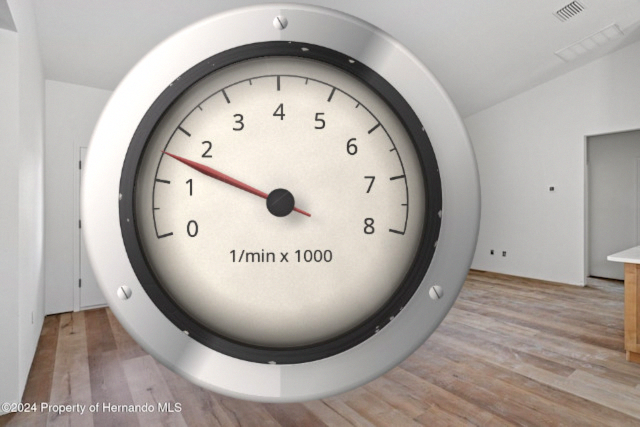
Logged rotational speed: 1500 rpm
